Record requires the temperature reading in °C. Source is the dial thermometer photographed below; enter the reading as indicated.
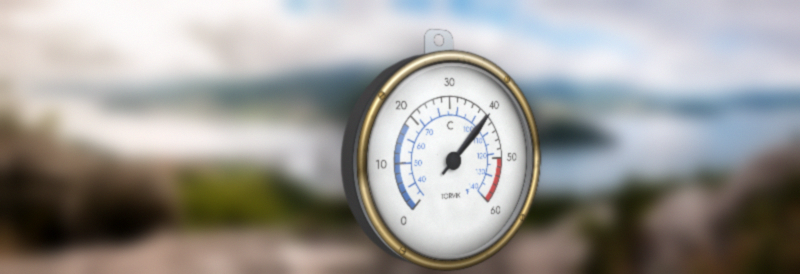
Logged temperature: 40 °C
